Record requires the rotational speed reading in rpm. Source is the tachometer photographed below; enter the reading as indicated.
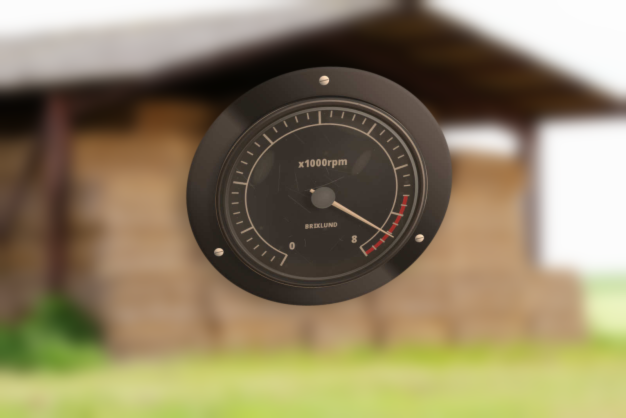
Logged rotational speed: 7400 rpm
